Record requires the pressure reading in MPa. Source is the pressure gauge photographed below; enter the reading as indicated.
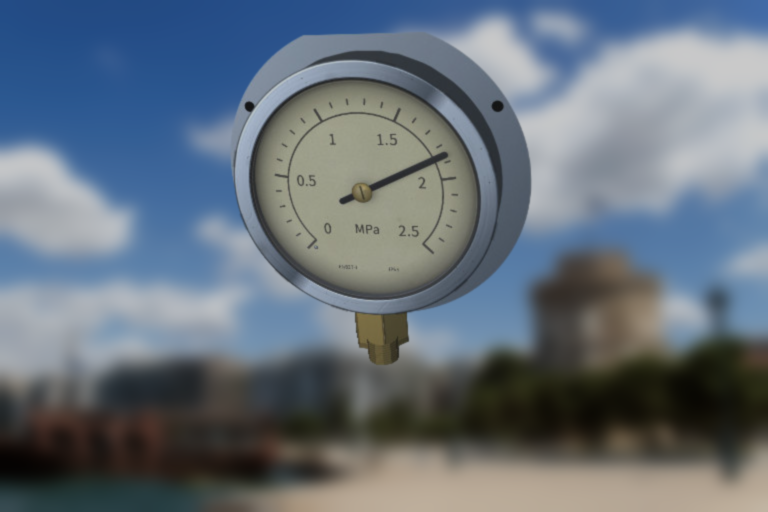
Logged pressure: 1.85 MPa
